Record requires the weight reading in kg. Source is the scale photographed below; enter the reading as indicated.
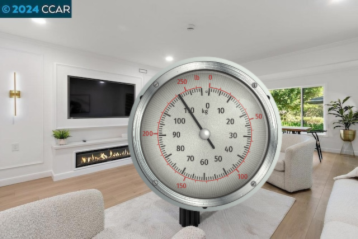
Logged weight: 110 kg
